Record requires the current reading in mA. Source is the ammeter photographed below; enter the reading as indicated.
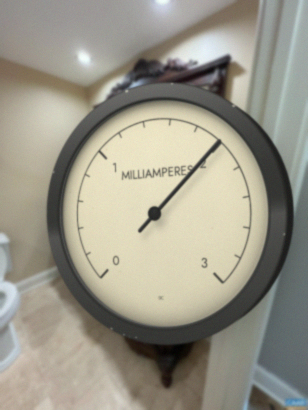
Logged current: 2 mA
